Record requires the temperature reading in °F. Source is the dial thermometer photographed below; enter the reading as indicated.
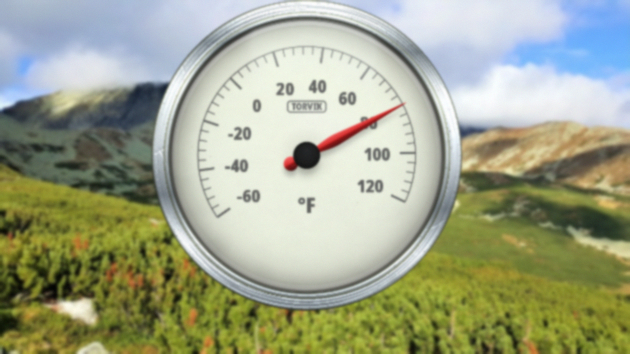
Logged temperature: 80 °F
